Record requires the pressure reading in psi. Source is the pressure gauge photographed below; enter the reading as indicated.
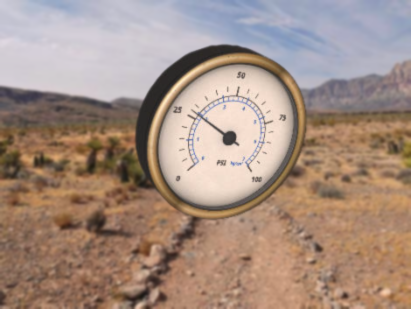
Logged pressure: 27.5 psi
